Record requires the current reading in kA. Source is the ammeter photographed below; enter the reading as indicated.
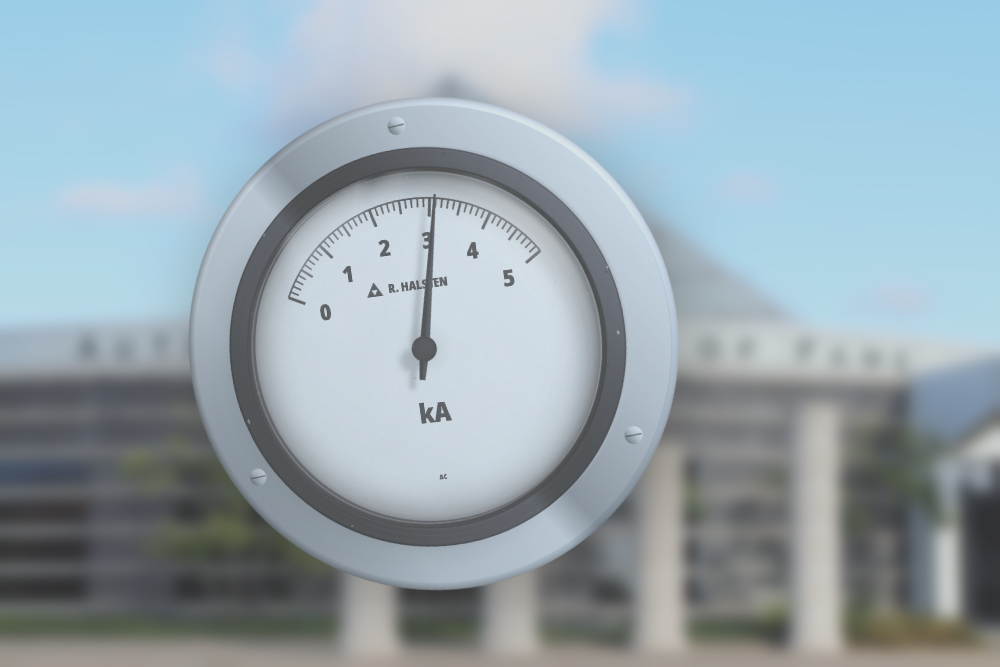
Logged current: 3.1 kA
